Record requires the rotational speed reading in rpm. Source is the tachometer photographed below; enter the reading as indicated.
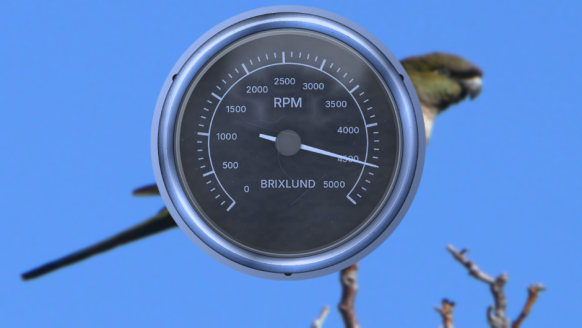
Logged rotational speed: 4500 rpm
